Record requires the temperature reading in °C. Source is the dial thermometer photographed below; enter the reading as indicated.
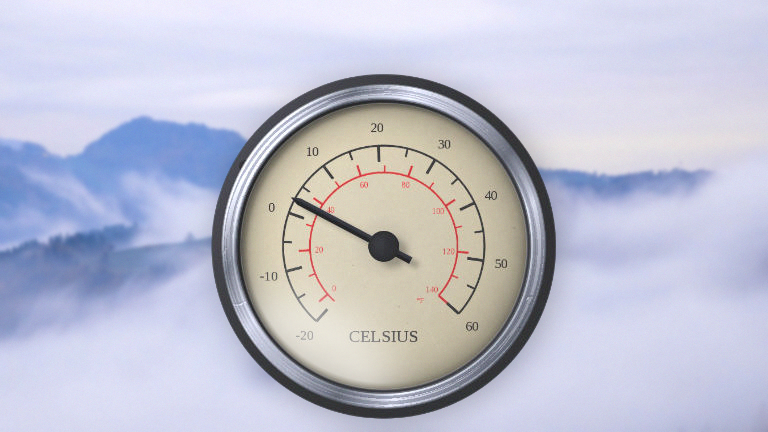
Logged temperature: 2.5 °C
